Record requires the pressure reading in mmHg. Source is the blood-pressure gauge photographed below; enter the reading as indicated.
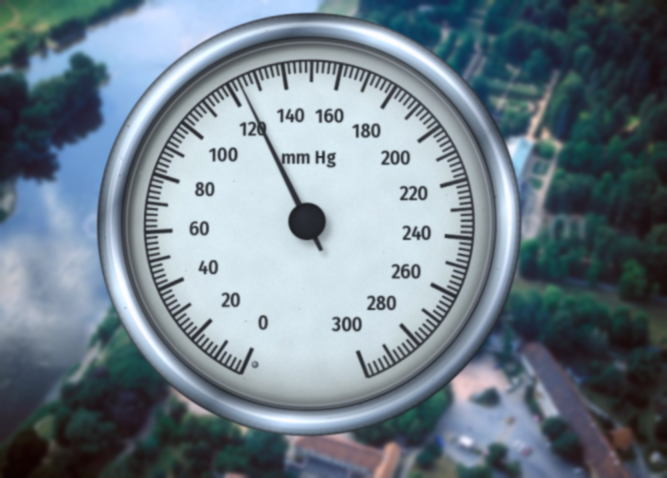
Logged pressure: 124 mmHg
